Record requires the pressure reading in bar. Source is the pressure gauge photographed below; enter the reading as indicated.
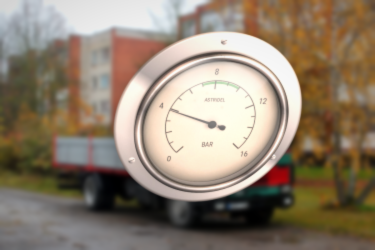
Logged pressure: 4 bar
